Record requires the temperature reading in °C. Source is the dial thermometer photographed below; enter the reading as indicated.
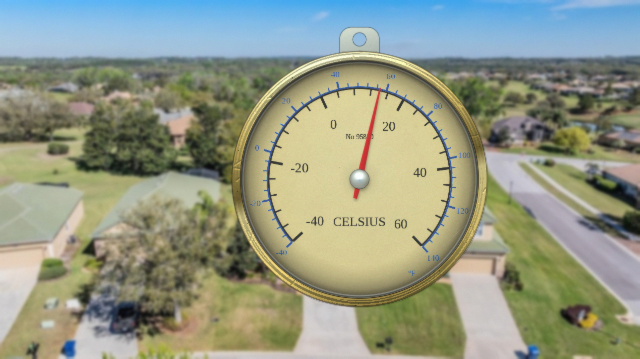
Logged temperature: 14 °C
